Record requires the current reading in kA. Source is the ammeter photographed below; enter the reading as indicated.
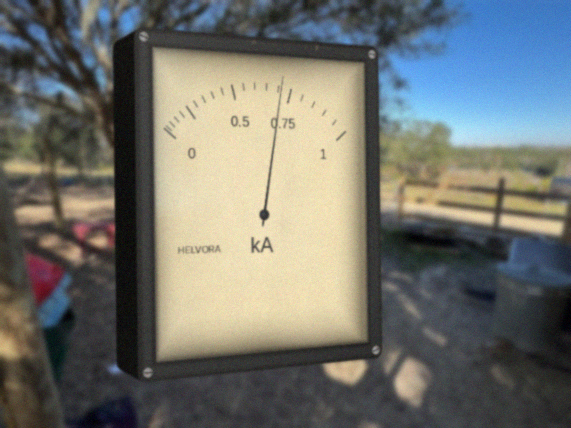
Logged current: 0.7 kA
